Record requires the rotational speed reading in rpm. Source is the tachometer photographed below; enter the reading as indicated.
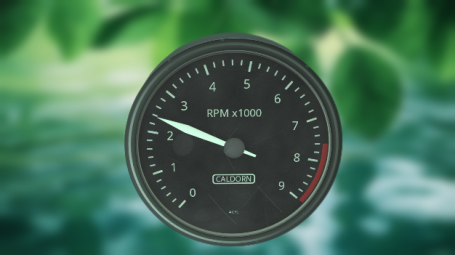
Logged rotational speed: 2400 rpm
